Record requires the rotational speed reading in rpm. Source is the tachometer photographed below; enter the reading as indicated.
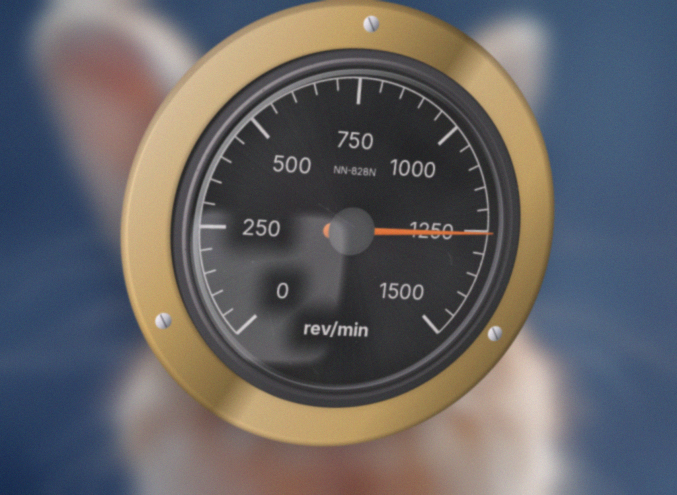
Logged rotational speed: 1250 rpm
